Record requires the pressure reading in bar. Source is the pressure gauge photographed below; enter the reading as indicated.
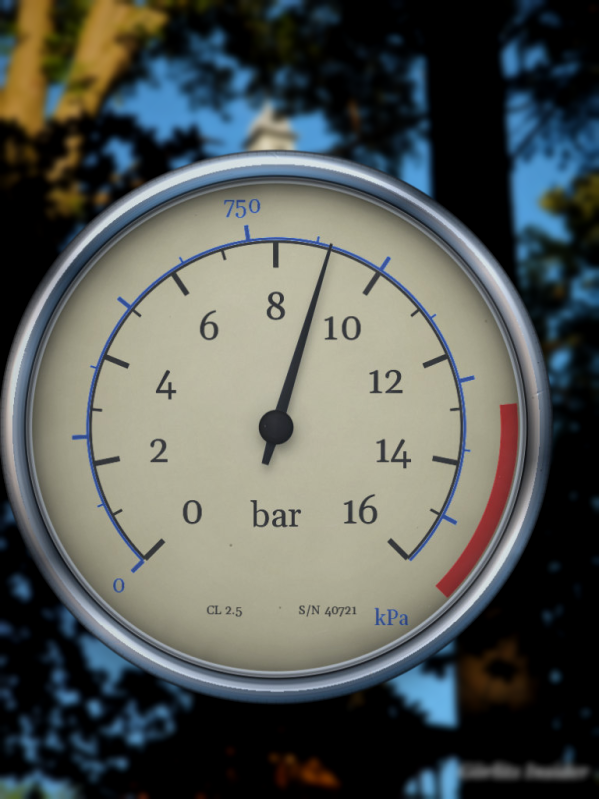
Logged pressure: 9 bar
